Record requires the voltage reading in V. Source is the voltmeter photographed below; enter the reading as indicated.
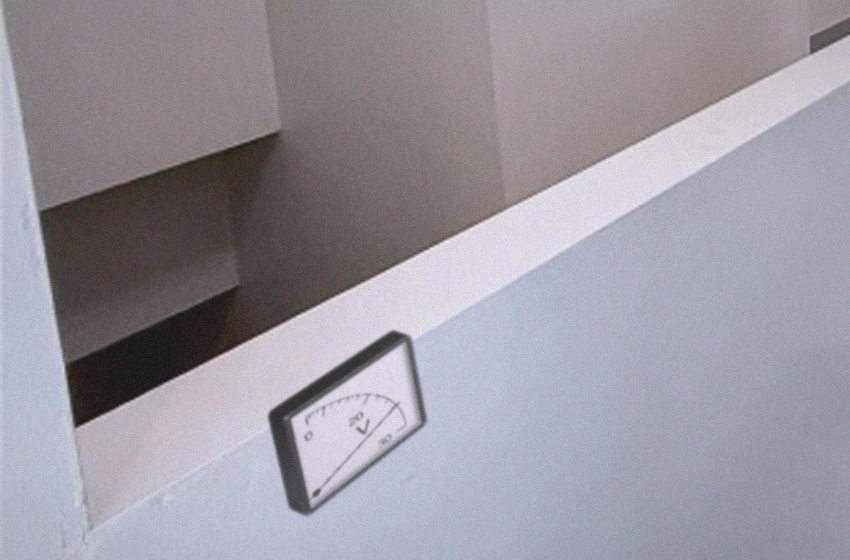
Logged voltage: 26 V
